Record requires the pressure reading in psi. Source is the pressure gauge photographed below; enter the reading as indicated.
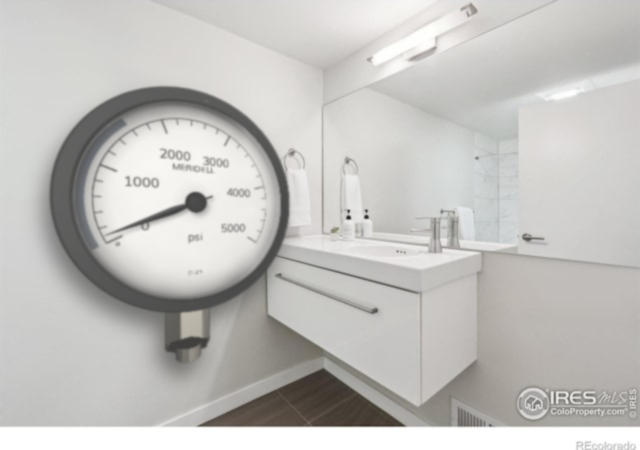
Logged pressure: 100 psi
